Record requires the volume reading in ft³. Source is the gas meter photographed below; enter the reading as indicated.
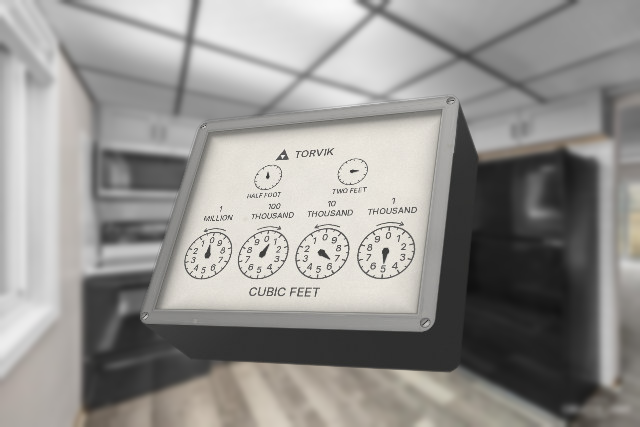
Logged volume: 6500 ft³
